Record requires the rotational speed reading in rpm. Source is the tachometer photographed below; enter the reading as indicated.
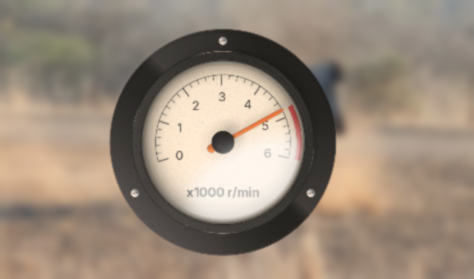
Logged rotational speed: 4800 rpm
